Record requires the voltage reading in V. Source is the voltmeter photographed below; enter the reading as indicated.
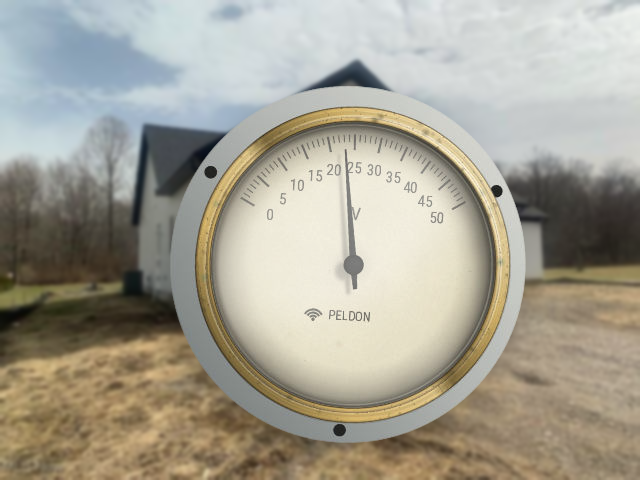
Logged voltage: 23 V
